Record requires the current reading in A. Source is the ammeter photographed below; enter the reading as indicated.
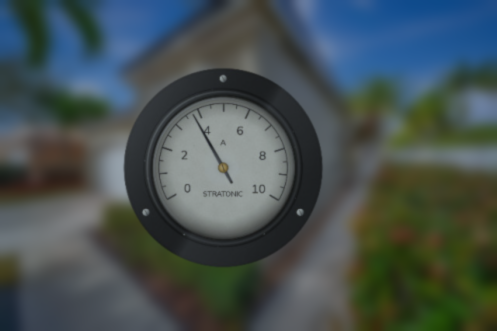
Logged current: 3.75 A
